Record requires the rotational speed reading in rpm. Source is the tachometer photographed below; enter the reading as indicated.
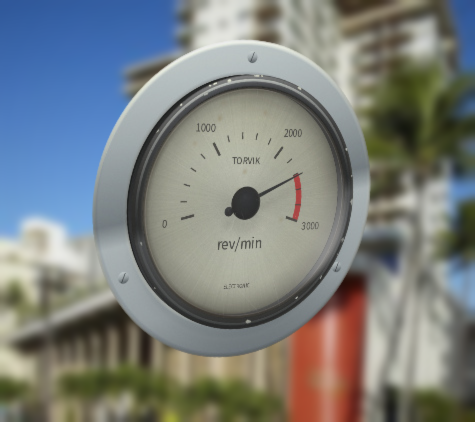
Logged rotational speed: 2400 rpm
